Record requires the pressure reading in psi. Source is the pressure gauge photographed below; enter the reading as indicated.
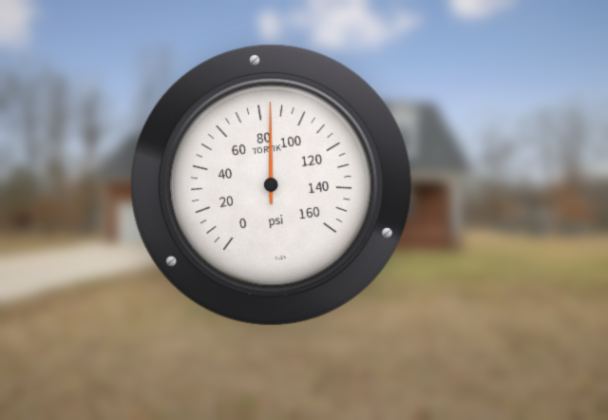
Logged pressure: 85 psi
